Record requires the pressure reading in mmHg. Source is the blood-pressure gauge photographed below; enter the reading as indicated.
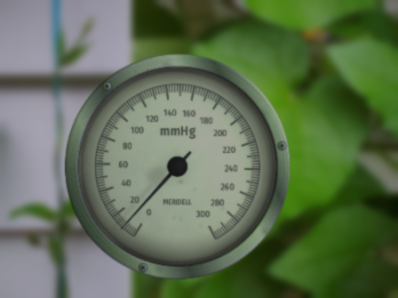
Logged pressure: 10 mmHg
